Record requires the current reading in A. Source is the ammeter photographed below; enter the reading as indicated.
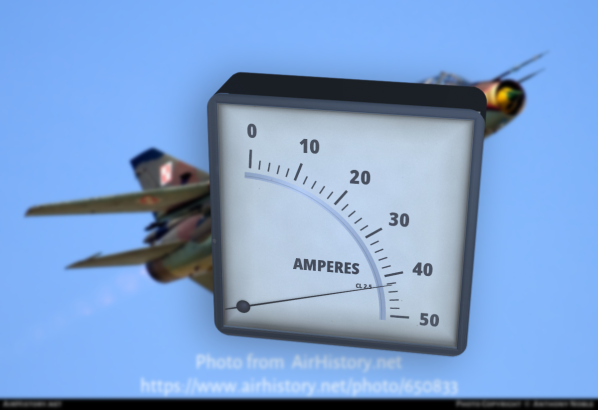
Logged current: 42 A
